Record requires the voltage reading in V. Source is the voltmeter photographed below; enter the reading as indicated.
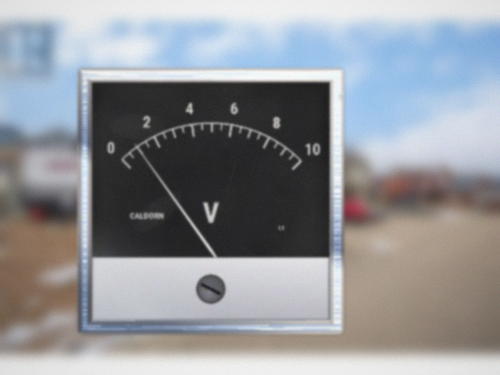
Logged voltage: 1 V
